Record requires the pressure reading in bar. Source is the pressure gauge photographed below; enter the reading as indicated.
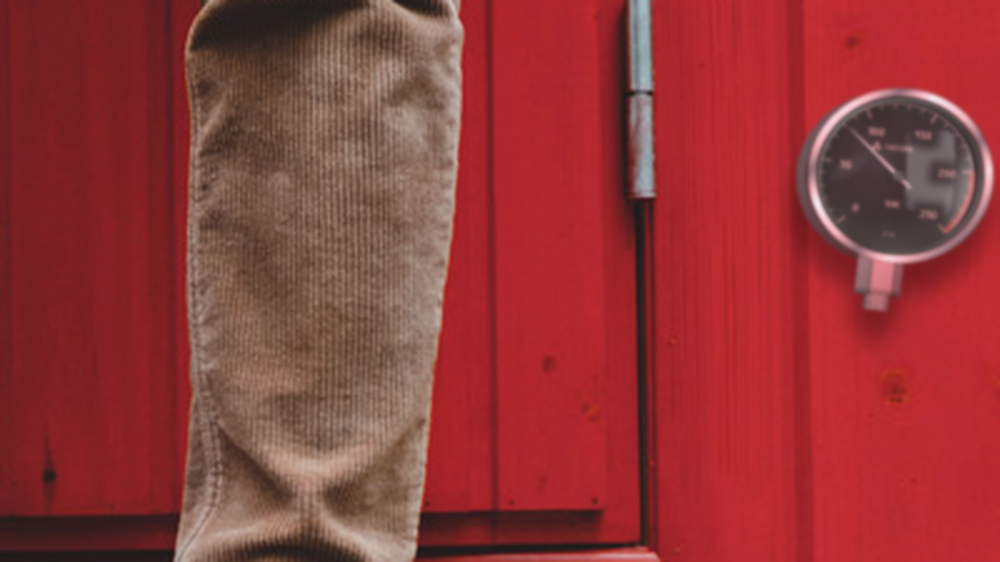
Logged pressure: 80 bar
